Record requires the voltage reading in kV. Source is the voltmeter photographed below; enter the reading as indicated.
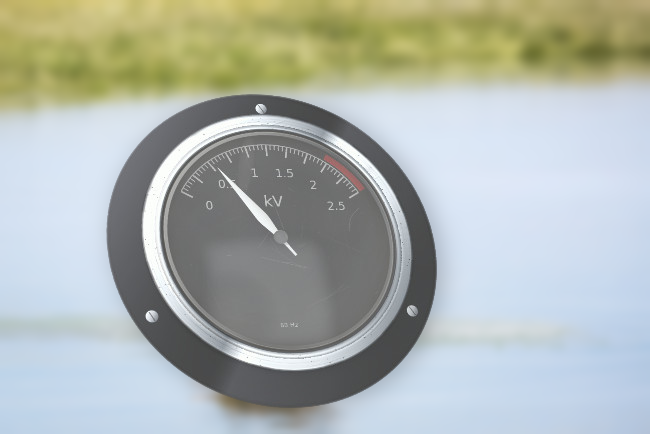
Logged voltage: 0.5 kV
